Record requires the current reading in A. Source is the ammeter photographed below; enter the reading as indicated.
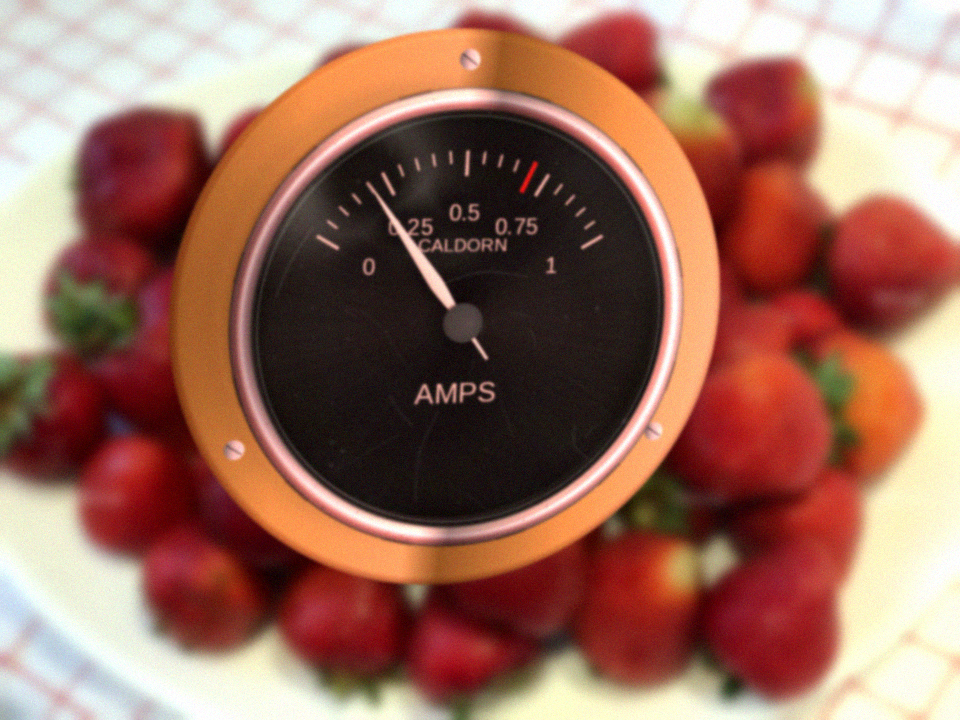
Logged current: 0.2 A
